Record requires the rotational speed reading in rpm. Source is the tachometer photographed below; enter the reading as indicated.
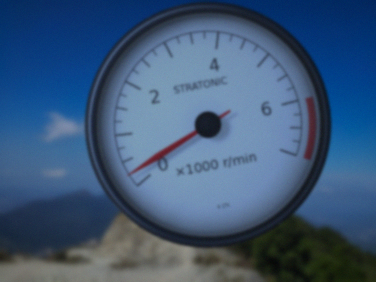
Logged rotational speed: 250 rpm
